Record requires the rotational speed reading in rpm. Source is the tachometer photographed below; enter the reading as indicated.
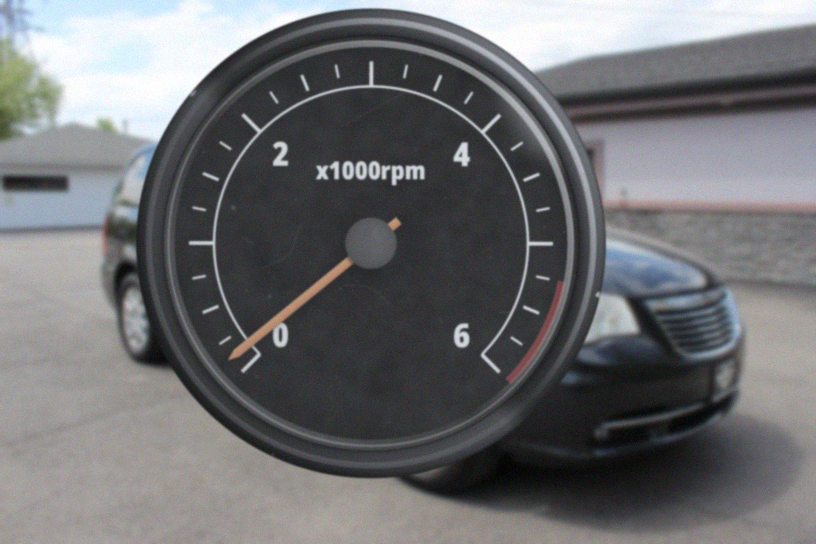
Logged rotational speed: 125 rpm
